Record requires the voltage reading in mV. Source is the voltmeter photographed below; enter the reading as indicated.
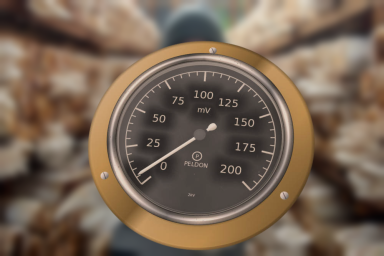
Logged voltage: 5 mV
